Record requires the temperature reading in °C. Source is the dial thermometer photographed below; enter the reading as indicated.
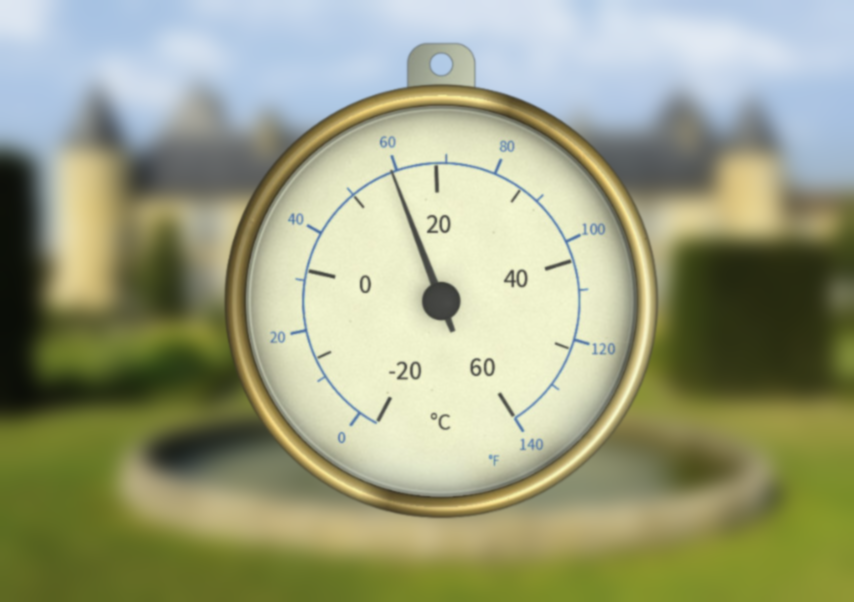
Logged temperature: 15 °C
